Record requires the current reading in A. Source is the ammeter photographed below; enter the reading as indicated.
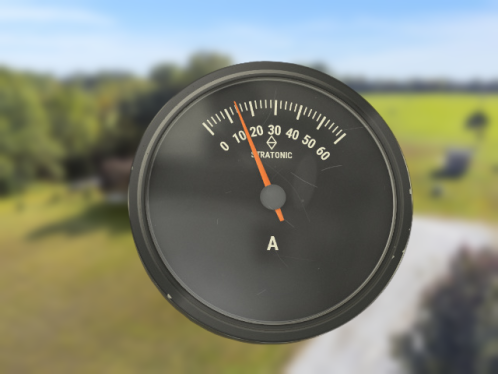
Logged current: 14 A
